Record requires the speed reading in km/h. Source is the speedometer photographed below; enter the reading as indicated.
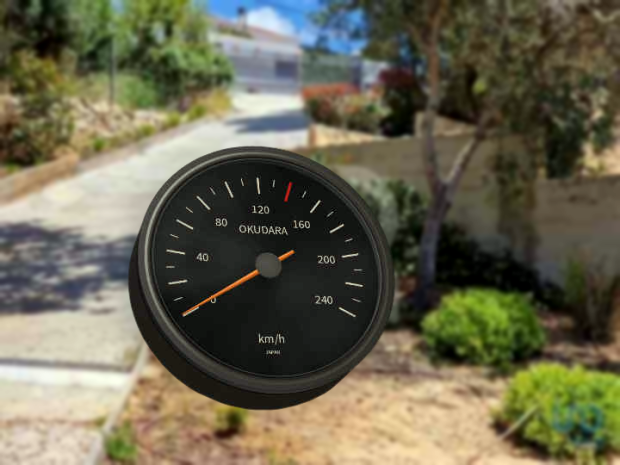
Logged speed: 0 km/h
